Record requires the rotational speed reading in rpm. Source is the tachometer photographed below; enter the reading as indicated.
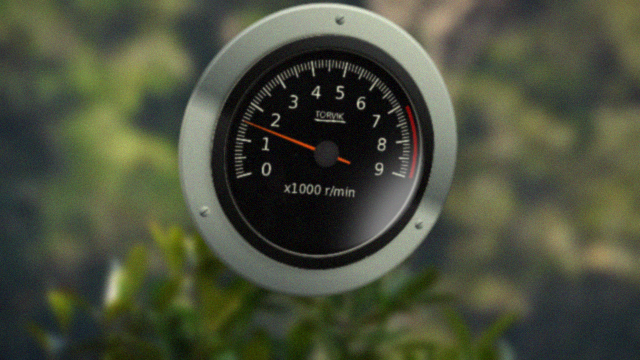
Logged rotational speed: 1500 rpm
